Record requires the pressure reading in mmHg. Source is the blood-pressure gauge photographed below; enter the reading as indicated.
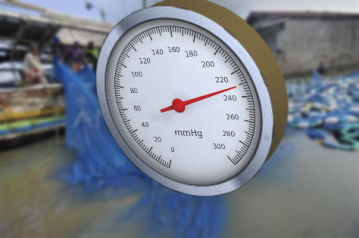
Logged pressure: 230 mmHg
